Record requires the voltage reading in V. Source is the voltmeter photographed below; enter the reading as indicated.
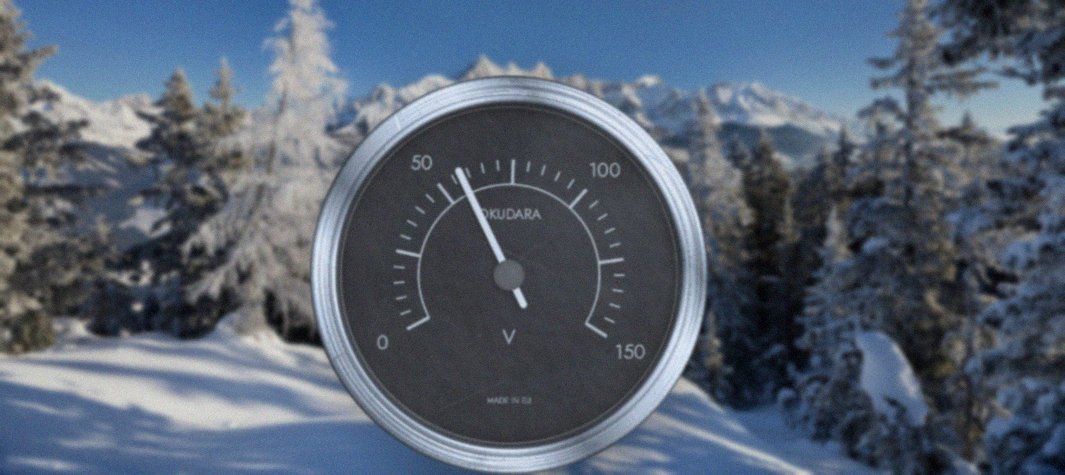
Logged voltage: 57.5 V
